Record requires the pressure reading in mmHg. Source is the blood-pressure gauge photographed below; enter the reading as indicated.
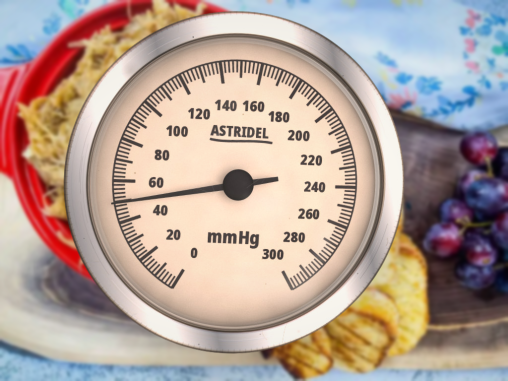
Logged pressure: 50 mmHg
